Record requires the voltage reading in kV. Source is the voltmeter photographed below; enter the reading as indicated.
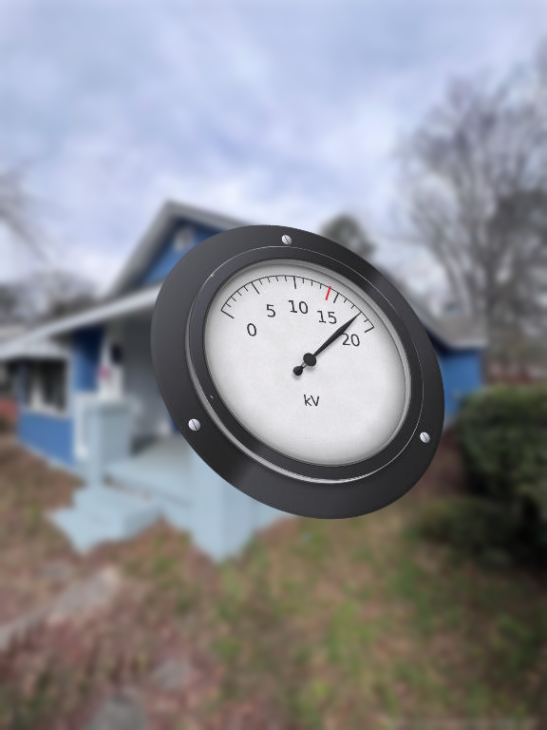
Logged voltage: 18 kV
